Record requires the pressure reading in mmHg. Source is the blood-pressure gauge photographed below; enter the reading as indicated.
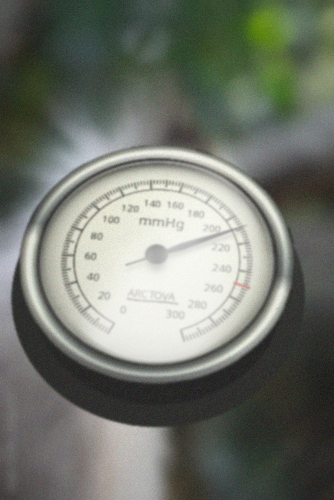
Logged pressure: 210 mmHg
